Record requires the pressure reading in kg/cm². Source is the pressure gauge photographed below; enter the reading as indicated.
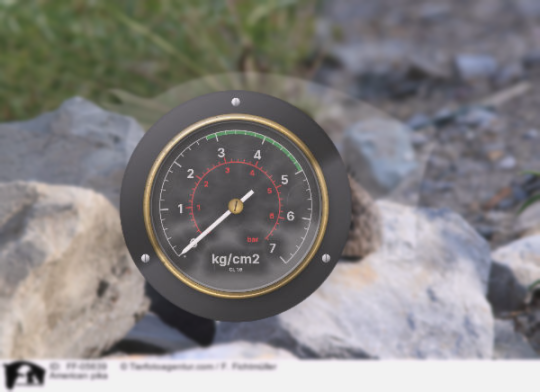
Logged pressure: 0 kg/cm²
